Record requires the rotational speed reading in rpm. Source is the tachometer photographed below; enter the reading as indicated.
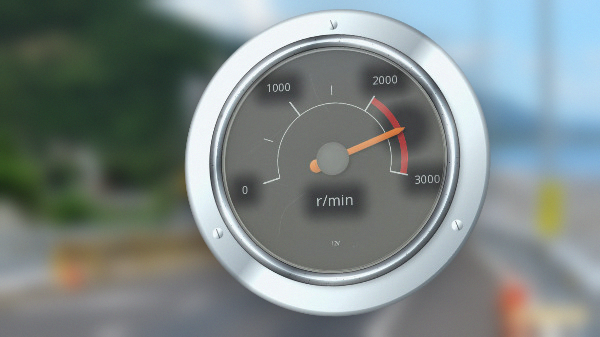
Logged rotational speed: 2500 rpm
